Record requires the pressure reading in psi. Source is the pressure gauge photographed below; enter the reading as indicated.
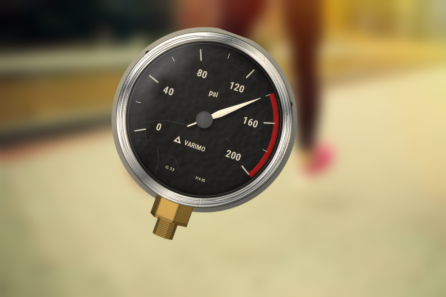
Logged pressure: 140 psi
